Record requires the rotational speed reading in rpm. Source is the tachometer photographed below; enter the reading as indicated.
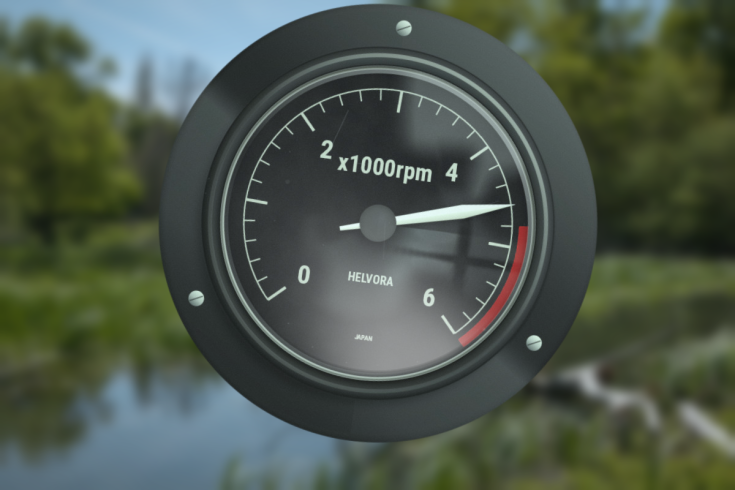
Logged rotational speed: 4600 rpm
